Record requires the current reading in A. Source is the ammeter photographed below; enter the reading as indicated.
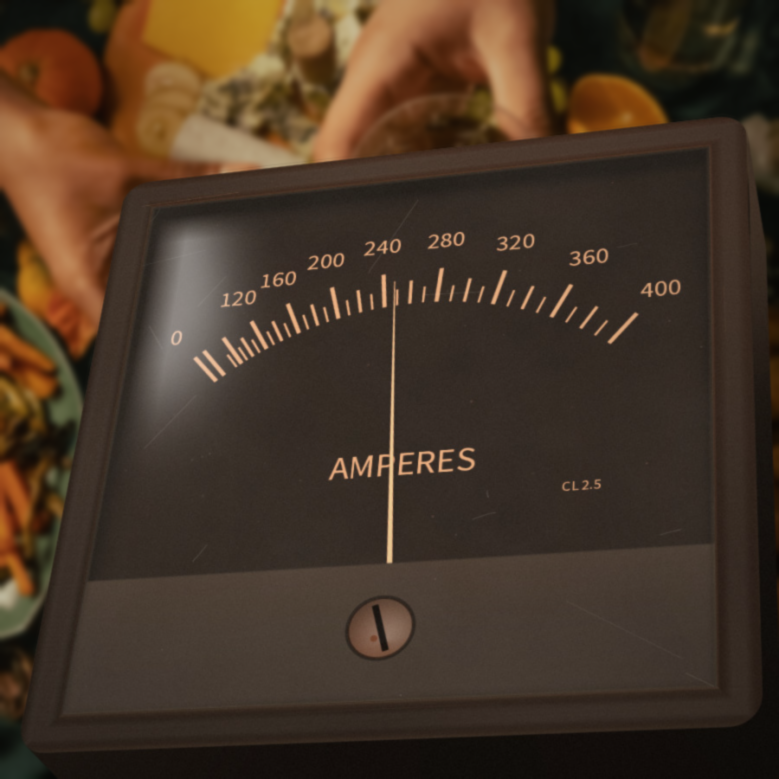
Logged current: 250 A
